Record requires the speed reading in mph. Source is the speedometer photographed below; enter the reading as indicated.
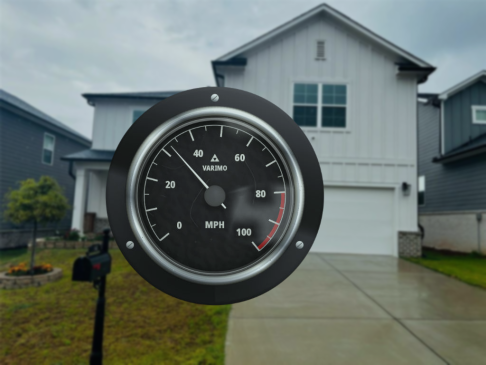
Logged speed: 32.5 mph
